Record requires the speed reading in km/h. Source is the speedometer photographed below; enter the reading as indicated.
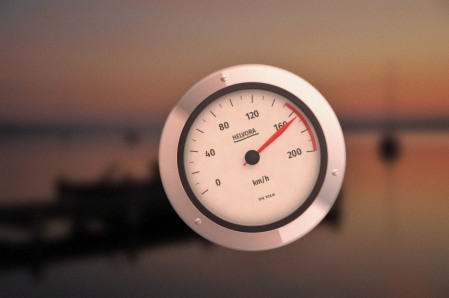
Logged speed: 165 km/h
